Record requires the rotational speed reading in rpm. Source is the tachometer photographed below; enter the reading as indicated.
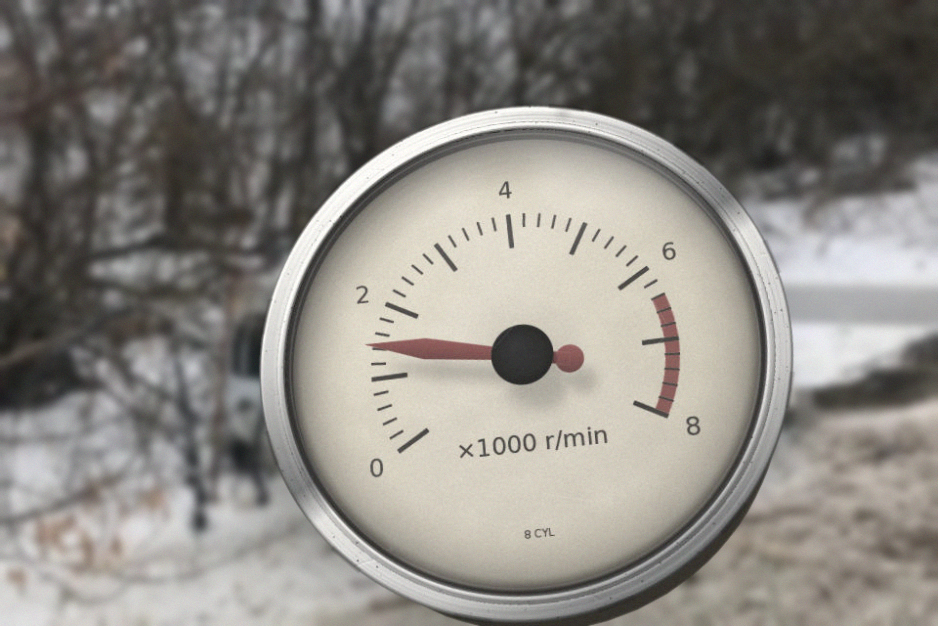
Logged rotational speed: 1400 rpm
